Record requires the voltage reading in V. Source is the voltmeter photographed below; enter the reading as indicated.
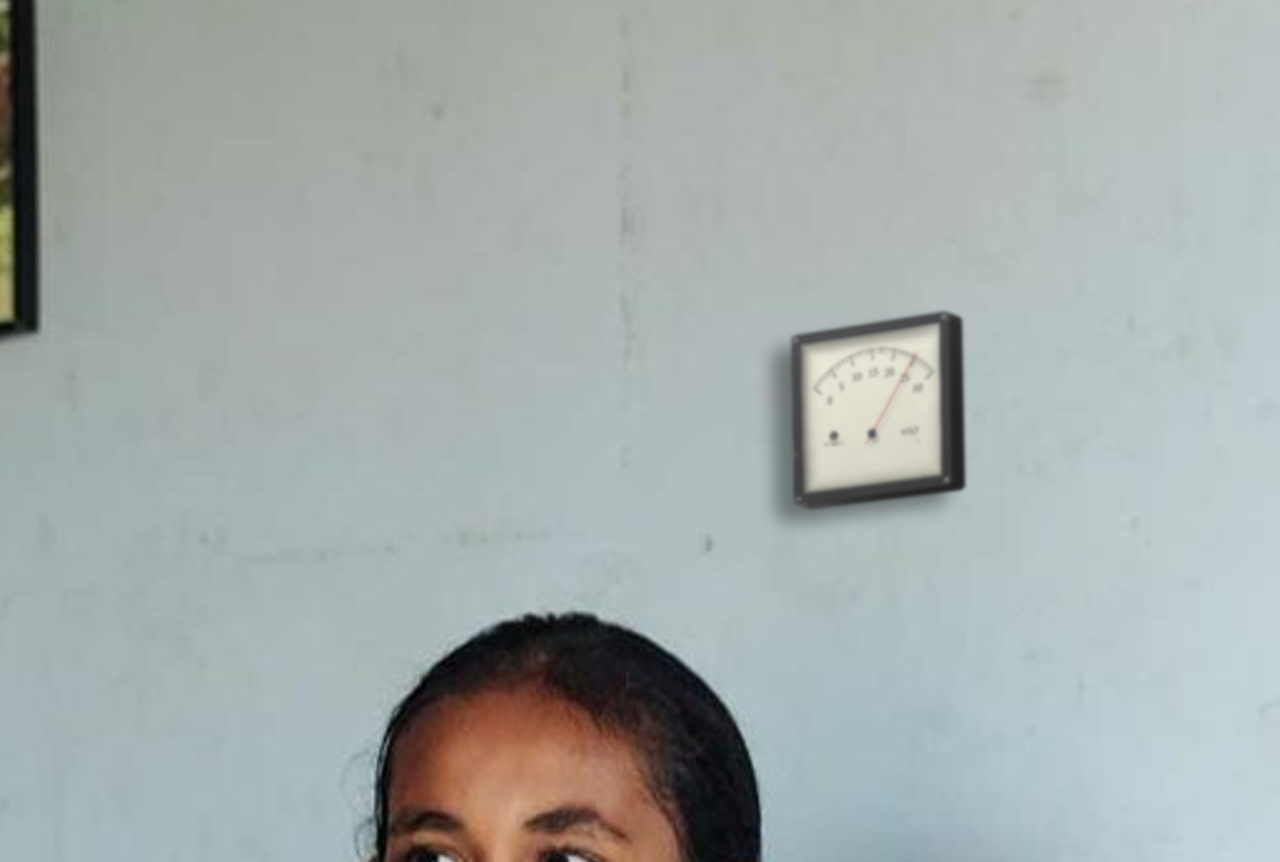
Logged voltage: 25 V
